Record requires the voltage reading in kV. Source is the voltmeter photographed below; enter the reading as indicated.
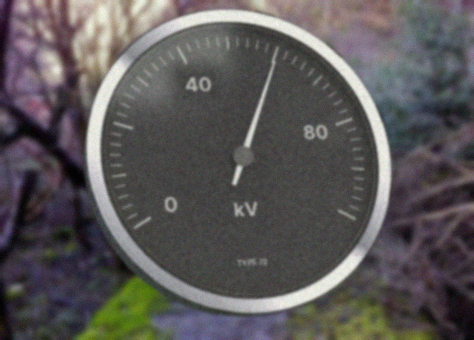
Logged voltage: 60 kV
